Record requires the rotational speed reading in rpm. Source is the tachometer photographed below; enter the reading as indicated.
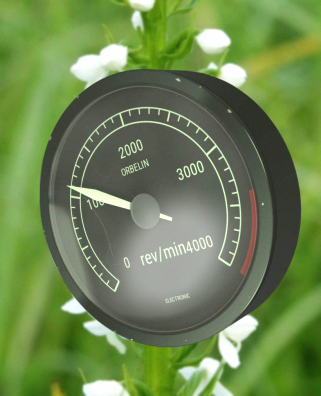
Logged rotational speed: 1100 rpm
